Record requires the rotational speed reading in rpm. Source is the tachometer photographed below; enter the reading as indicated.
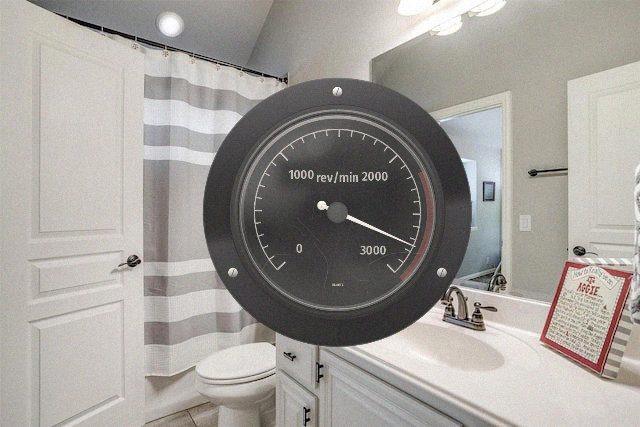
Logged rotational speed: 2750 rpm
